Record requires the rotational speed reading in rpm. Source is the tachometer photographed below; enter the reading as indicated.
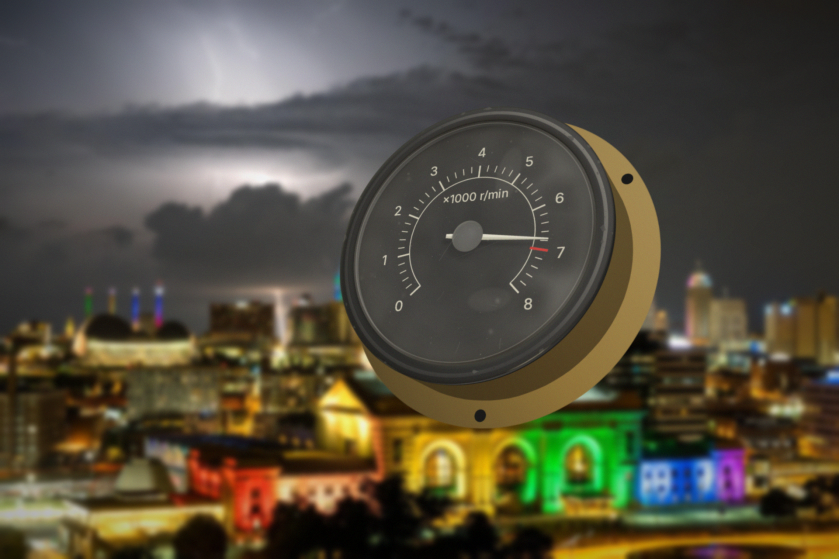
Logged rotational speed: 6800 rpm
